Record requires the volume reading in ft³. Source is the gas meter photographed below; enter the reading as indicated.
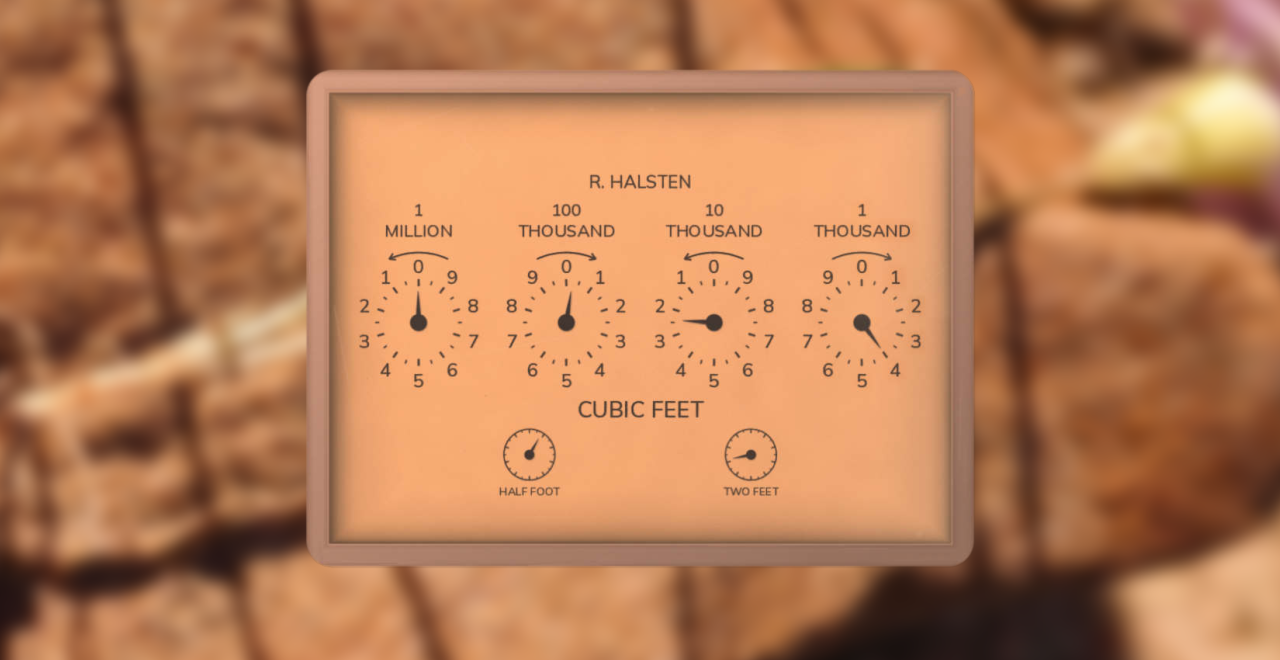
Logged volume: 2400 ft³
